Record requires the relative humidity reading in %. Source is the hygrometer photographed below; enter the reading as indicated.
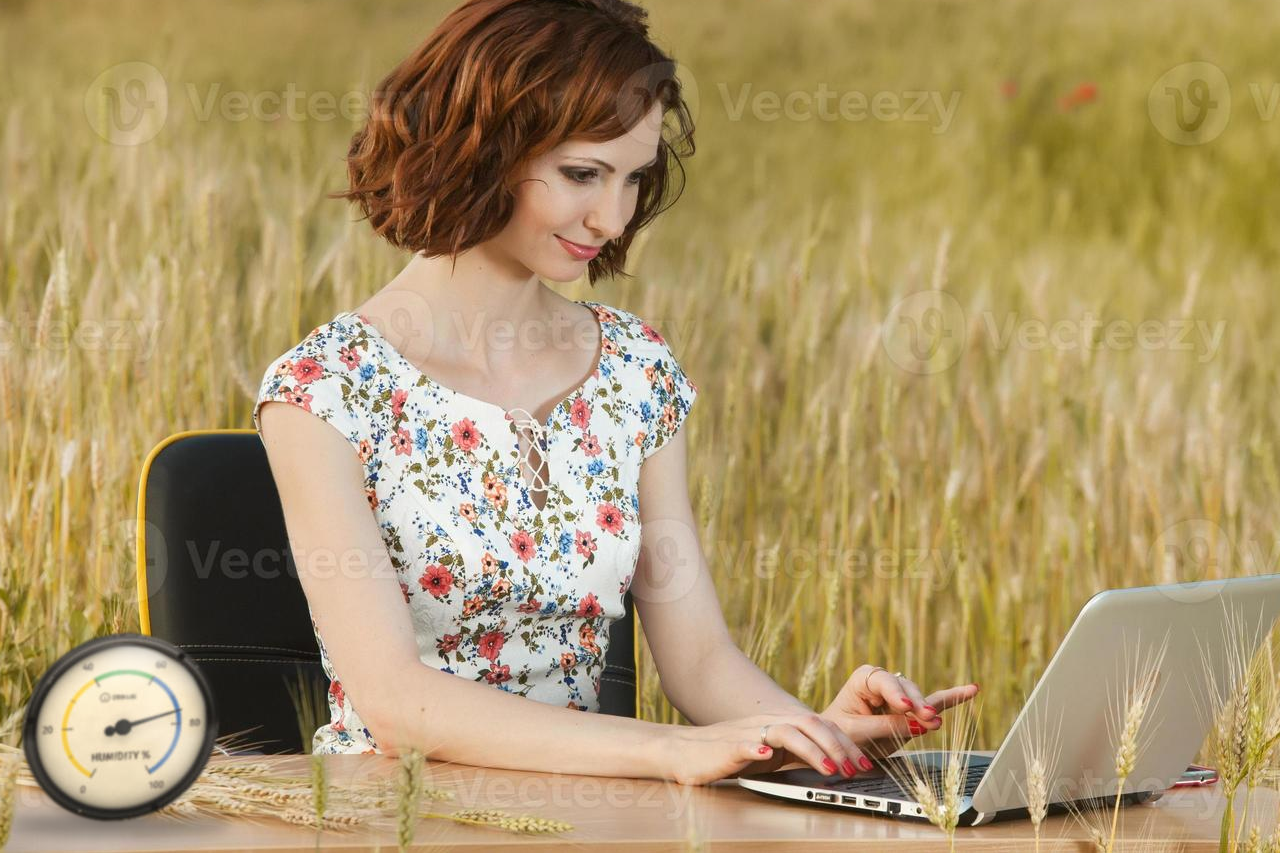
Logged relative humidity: 75 %
